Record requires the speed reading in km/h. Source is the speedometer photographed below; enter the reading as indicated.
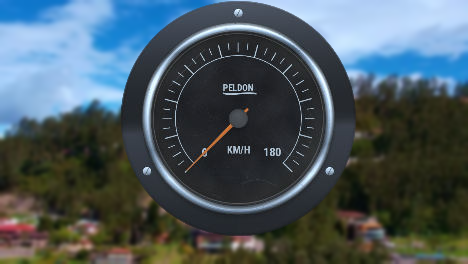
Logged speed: 0 km/h
